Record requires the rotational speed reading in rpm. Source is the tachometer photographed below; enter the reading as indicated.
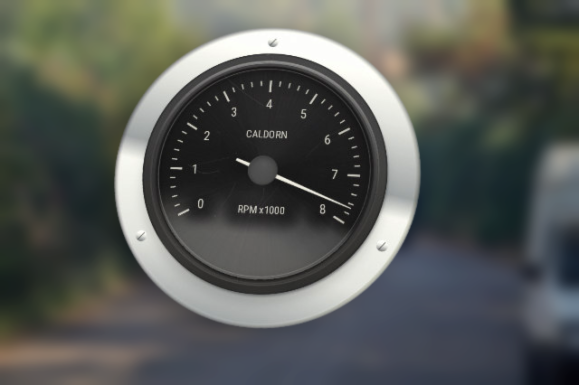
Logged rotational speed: 7700 rpm
